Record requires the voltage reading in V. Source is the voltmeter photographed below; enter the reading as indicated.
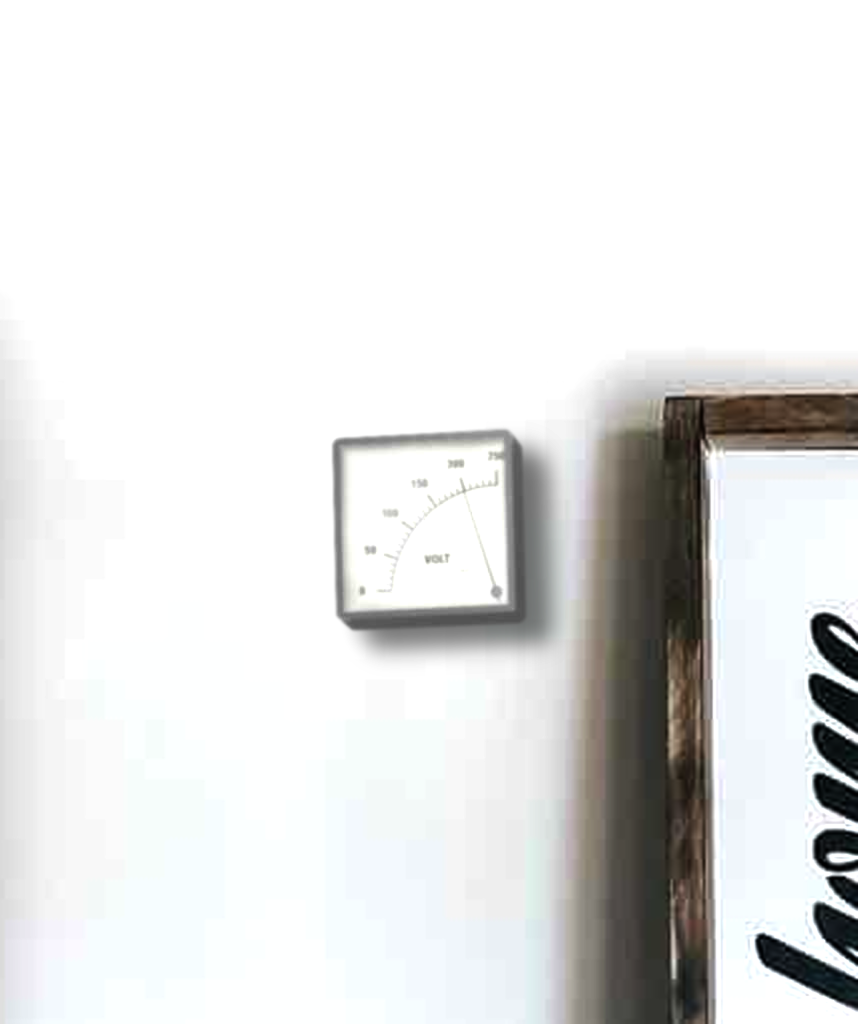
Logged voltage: 200 V
